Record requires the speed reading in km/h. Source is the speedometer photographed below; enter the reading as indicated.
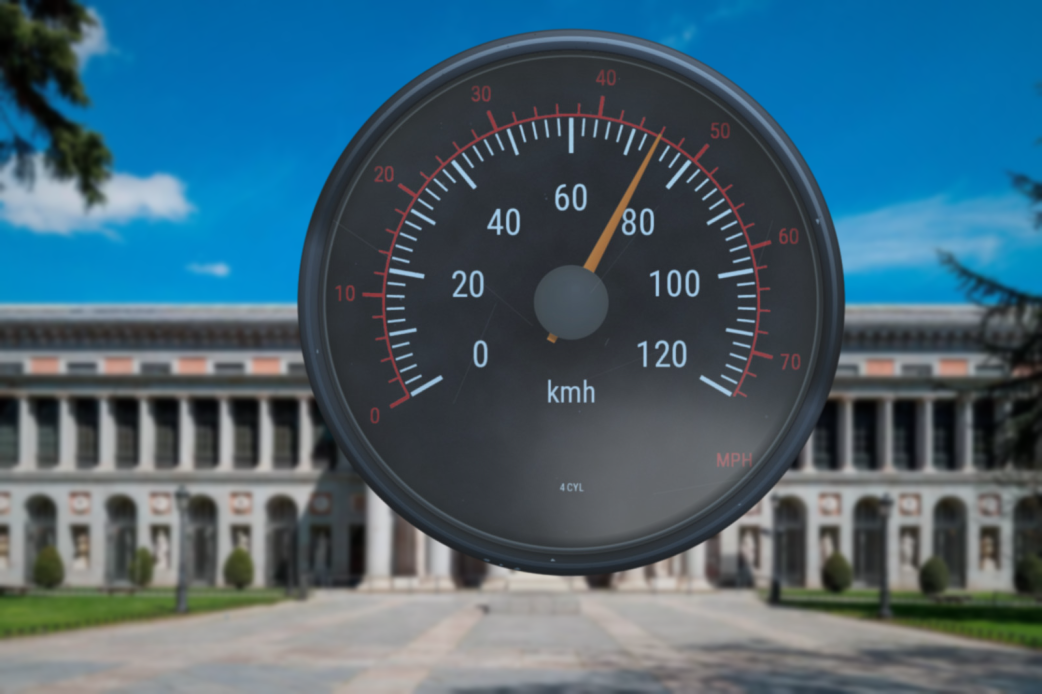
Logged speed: 74 km/h
